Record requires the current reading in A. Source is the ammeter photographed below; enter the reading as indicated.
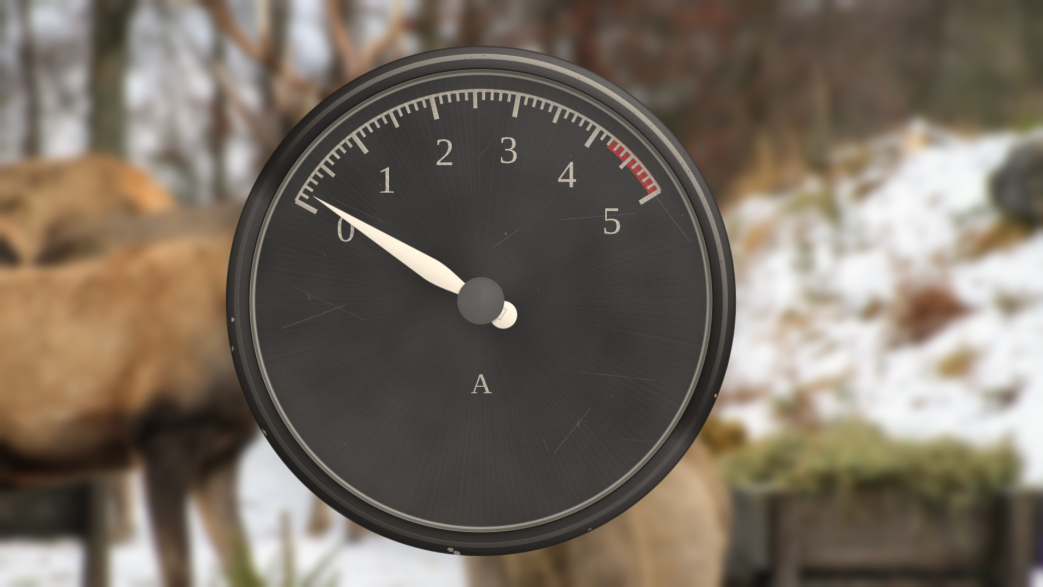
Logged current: 0.15 A
